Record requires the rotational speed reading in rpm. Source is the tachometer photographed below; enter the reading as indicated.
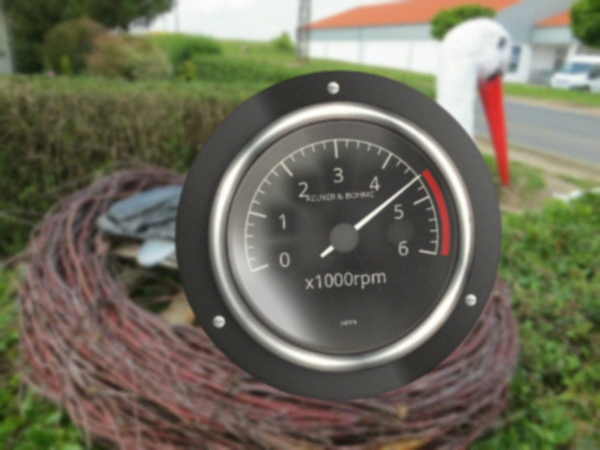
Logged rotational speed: 4600 rpm
